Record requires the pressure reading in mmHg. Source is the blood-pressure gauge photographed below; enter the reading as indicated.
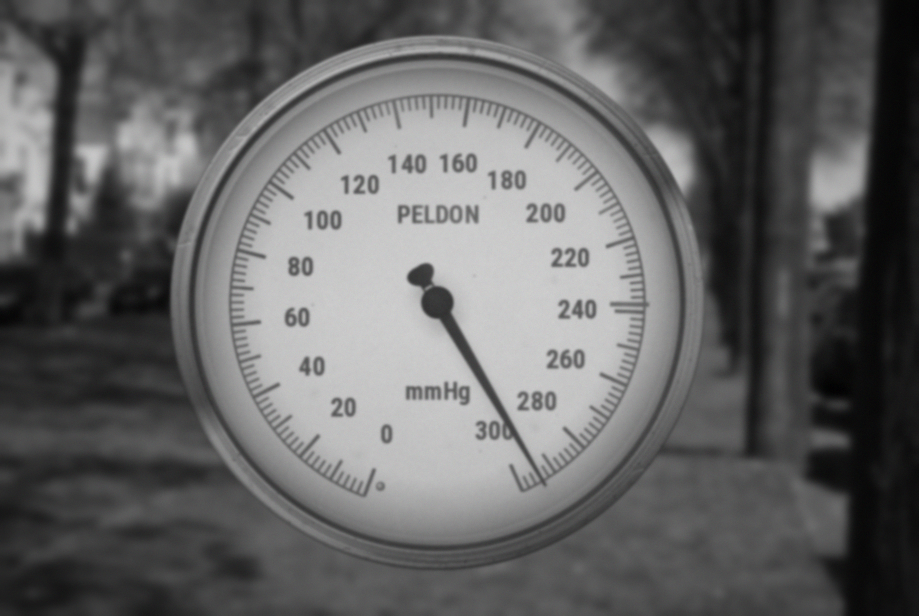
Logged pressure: 294 mmHg
